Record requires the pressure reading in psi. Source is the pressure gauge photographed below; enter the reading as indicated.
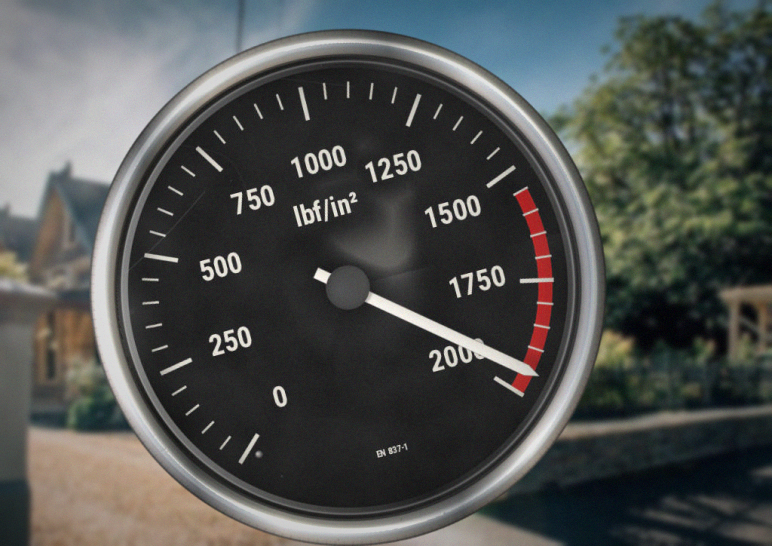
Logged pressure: 1950 psi
